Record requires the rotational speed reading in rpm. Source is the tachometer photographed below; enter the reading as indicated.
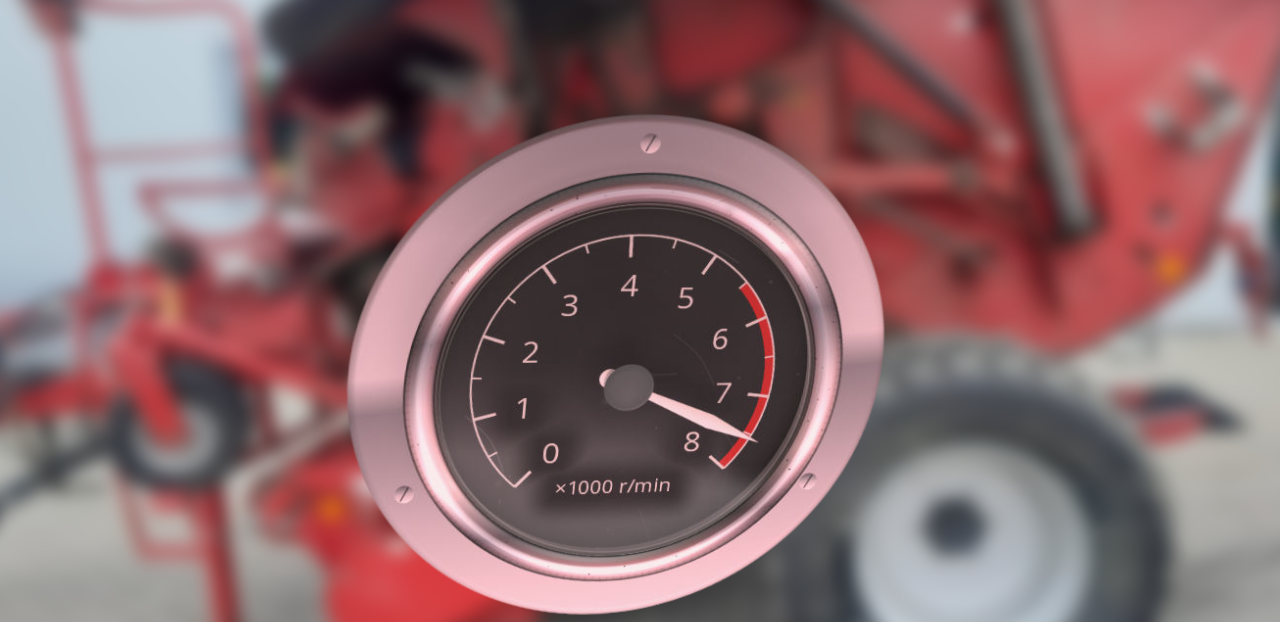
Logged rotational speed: 7500 rpm
